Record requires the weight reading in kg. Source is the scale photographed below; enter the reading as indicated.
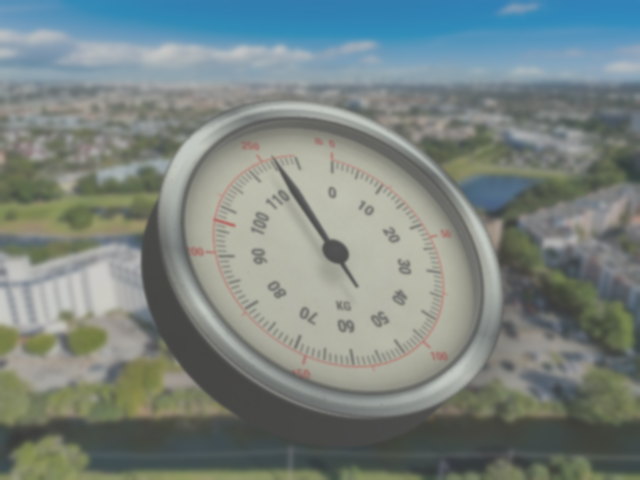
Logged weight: 115 kg
